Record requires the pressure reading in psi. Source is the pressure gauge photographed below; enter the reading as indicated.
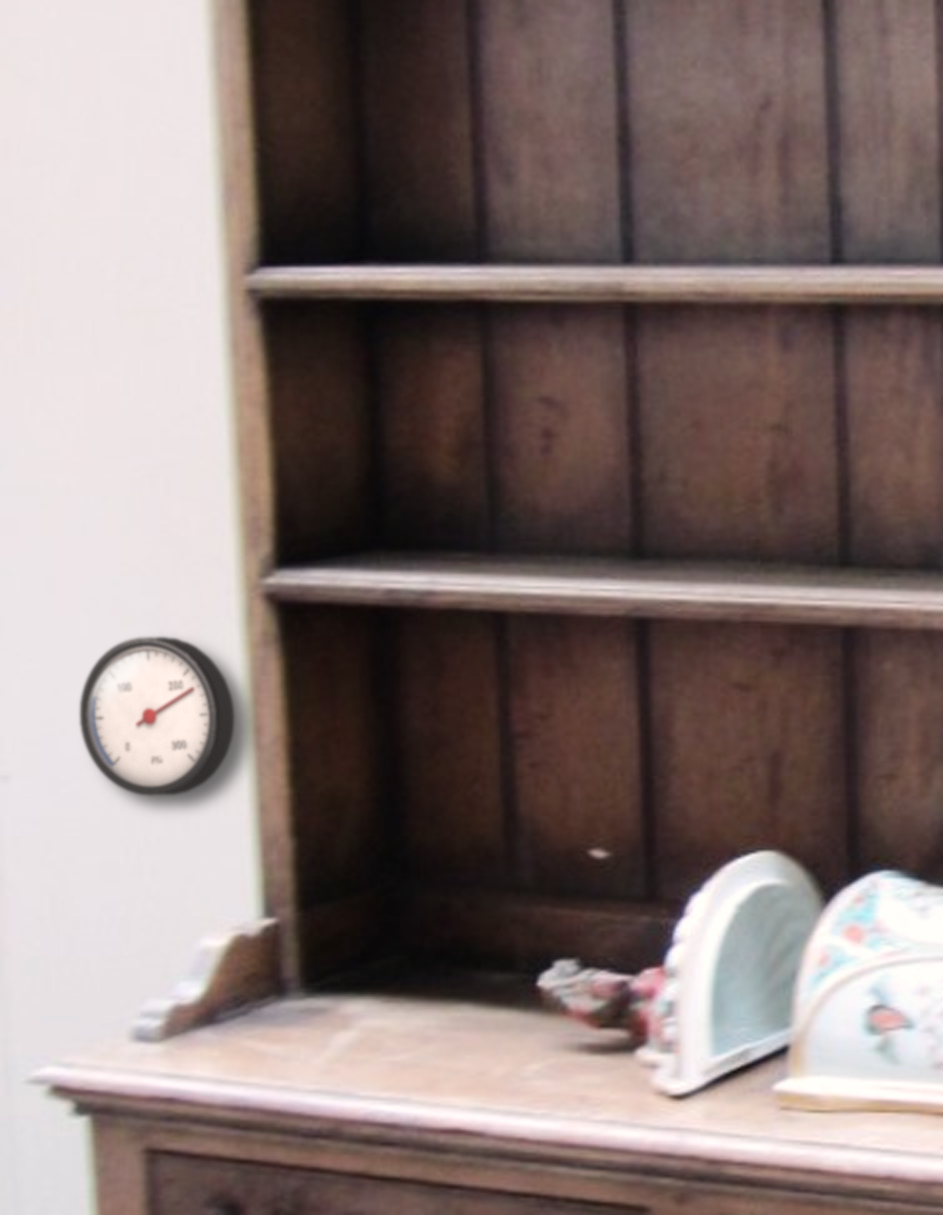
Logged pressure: 220 psi
